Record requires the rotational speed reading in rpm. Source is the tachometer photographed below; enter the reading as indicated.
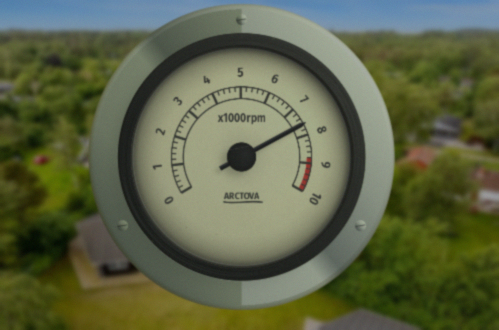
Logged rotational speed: 7600 rpm
